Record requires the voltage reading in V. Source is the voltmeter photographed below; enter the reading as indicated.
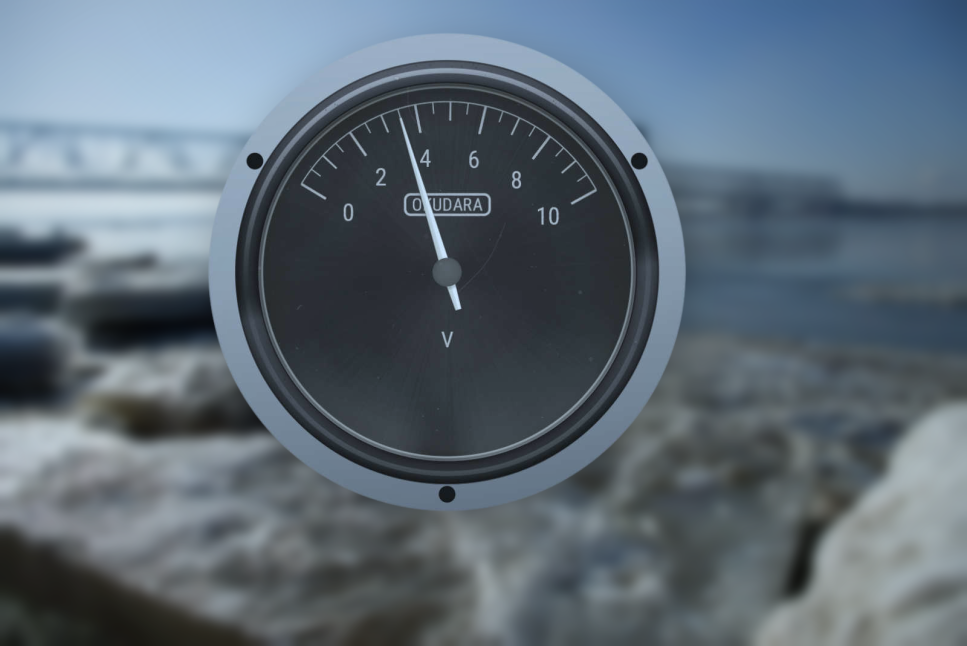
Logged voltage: 3.5 V
